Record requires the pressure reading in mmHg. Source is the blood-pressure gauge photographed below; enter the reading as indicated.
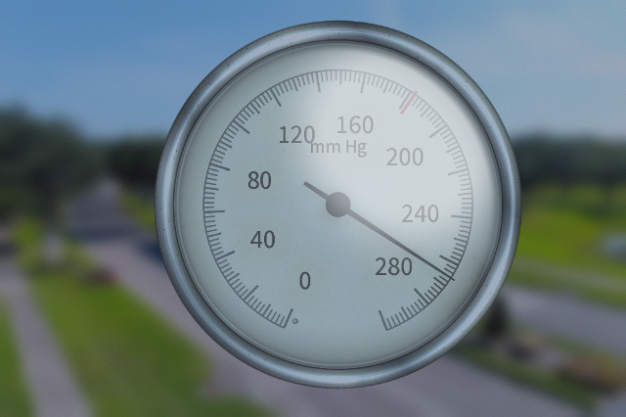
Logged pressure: 266 mmHg
